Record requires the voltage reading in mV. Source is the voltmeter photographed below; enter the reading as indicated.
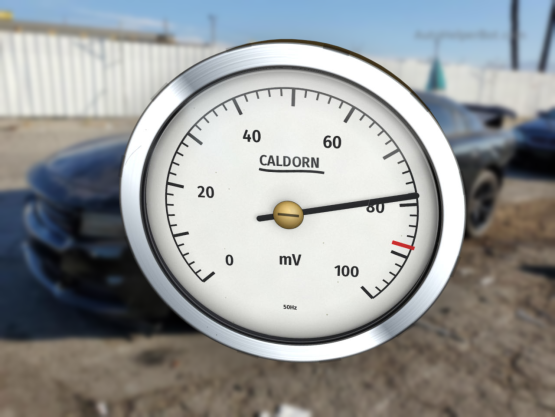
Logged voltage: 78 mV
